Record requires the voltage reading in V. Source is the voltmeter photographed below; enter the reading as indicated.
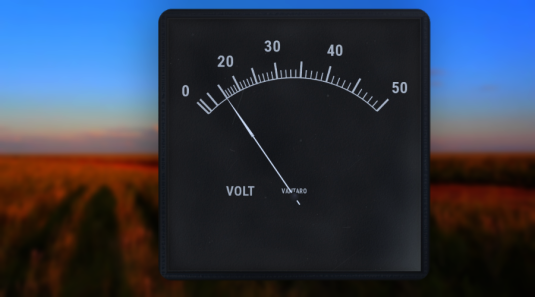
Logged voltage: 15 V
